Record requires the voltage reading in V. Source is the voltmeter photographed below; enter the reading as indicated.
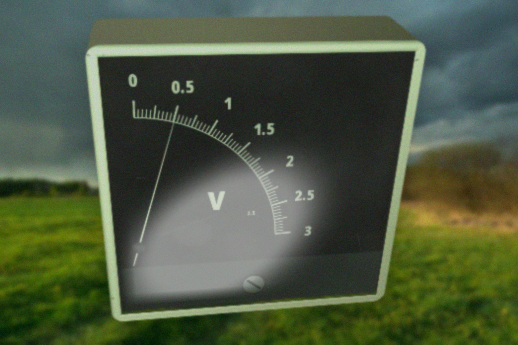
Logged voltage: 0.5 V
